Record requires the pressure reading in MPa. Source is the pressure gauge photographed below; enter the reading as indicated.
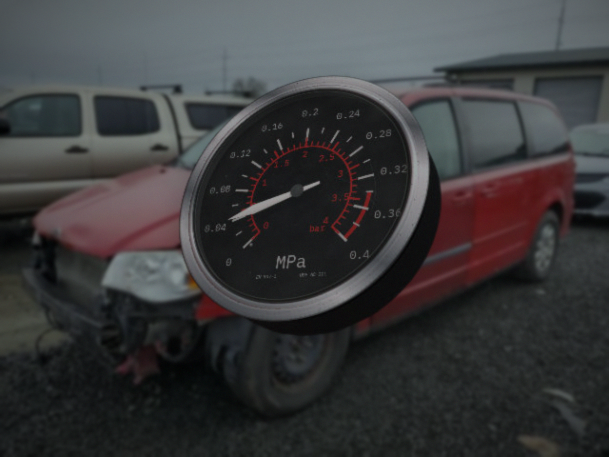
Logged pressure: 0.04 MPa
